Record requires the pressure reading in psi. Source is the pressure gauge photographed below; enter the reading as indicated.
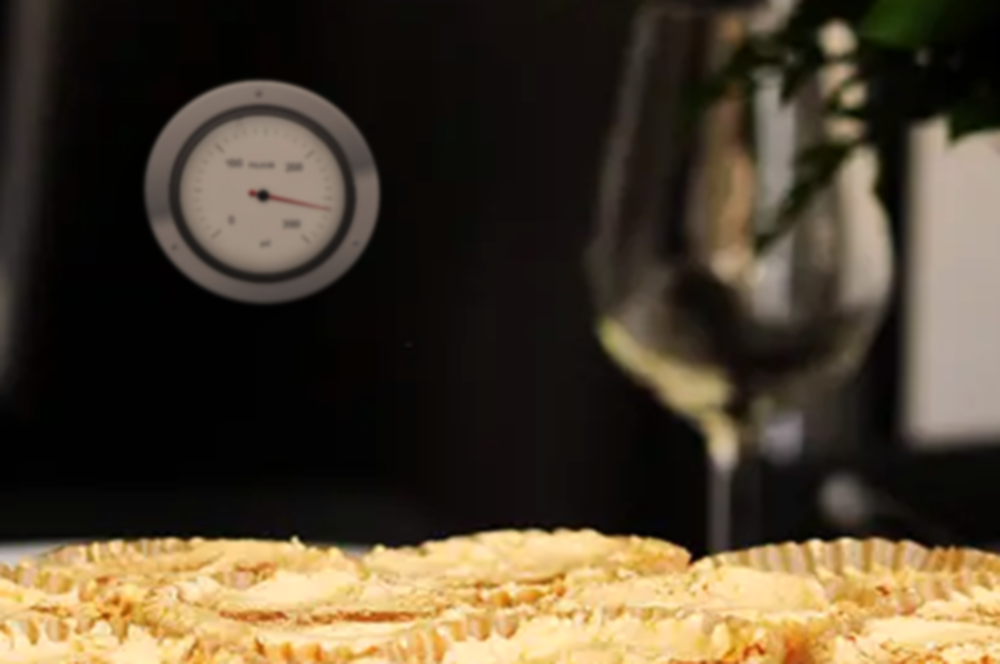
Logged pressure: 260 psi
